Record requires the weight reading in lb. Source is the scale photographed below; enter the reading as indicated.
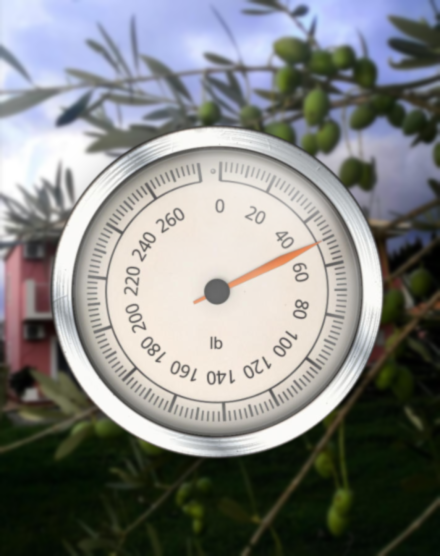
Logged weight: 50 lb
